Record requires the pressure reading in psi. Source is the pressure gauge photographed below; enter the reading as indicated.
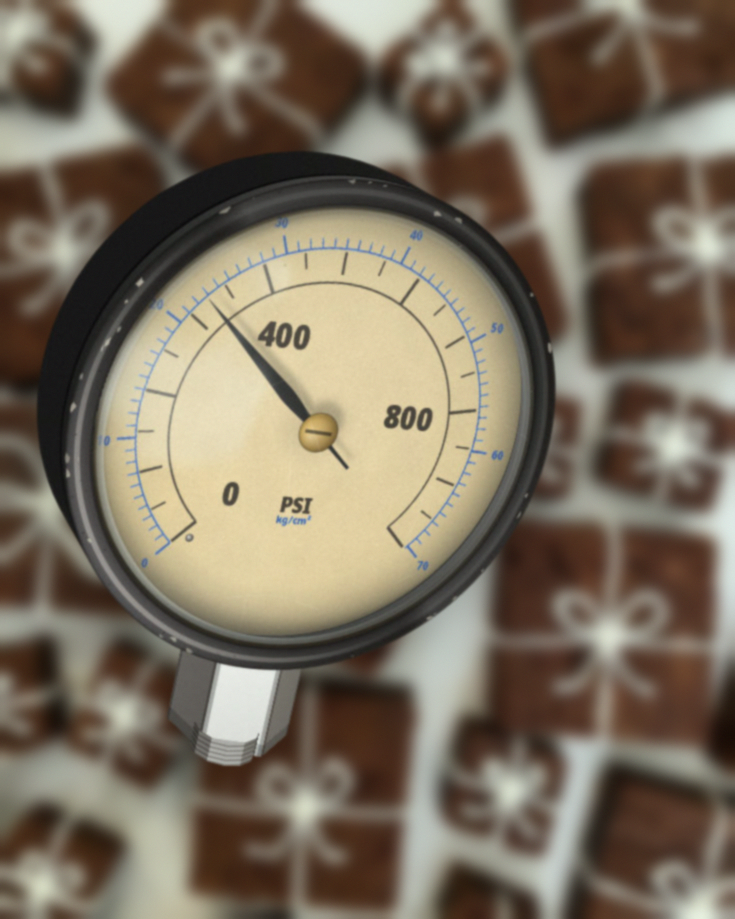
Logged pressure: 325 psi
